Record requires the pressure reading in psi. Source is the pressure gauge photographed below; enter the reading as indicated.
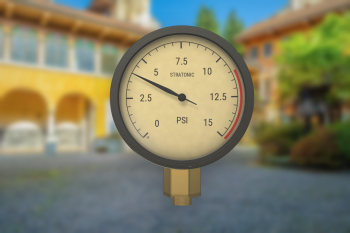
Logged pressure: 4 psi
